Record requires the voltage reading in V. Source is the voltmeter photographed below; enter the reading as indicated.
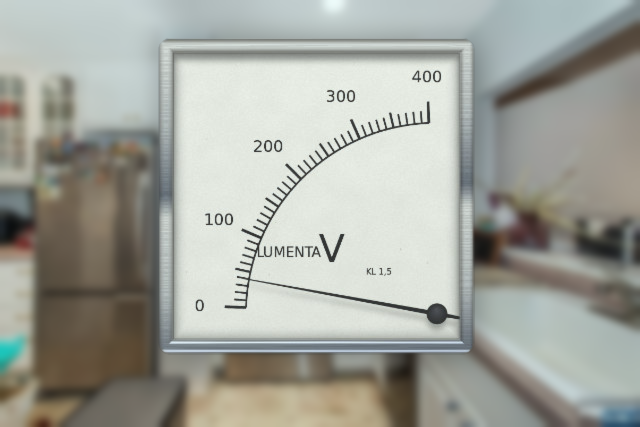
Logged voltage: 40 V
